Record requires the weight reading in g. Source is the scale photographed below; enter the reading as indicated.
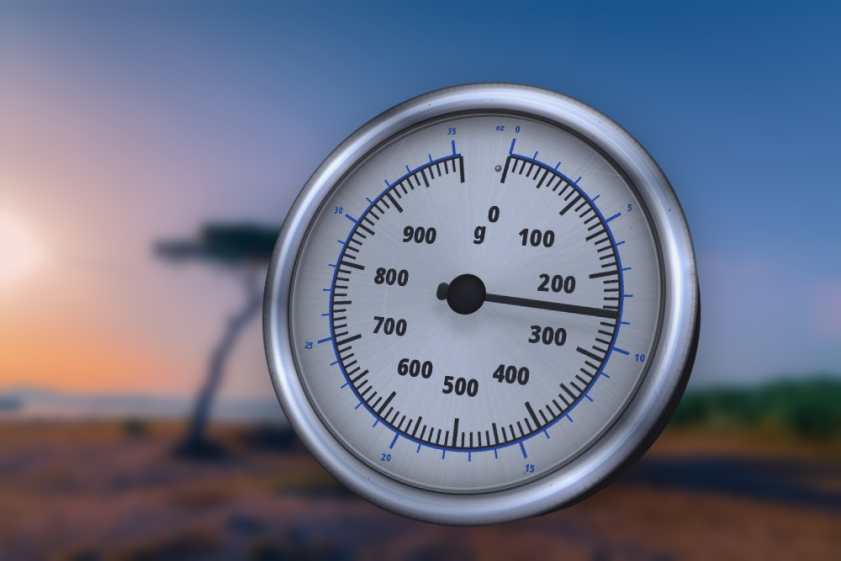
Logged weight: 250 g
